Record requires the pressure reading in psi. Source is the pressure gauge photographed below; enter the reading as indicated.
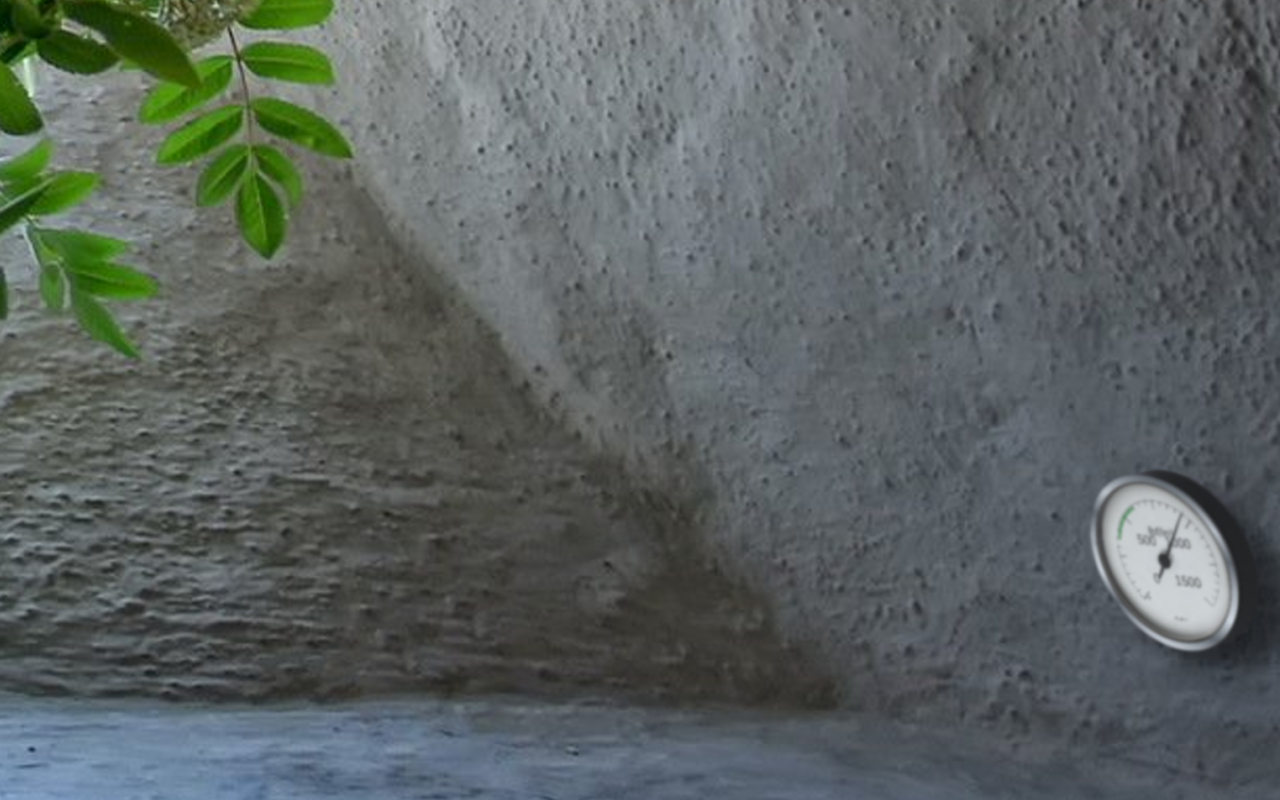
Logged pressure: 950 psi
